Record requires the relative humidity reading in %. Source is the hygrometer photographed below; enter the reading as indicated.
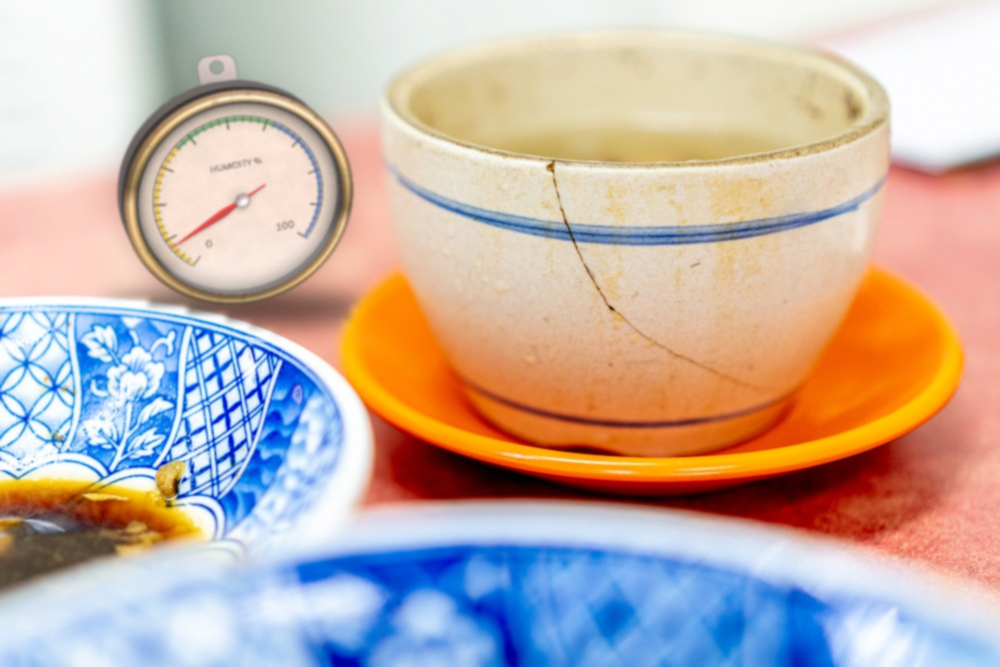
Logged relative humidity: 8 %
